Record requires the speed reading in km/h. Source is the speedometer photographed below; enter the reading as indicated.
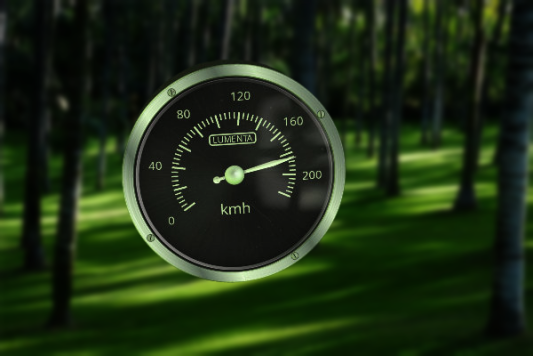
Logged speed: 184 km/h
